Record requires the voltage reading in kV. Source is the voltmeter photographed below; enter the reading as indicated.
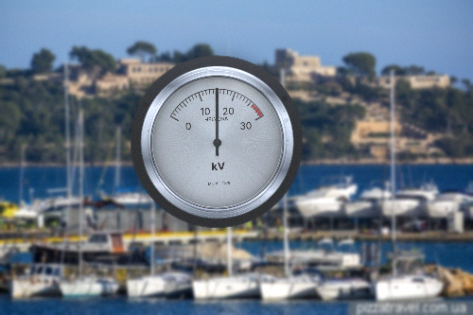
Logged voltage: 15 kV
